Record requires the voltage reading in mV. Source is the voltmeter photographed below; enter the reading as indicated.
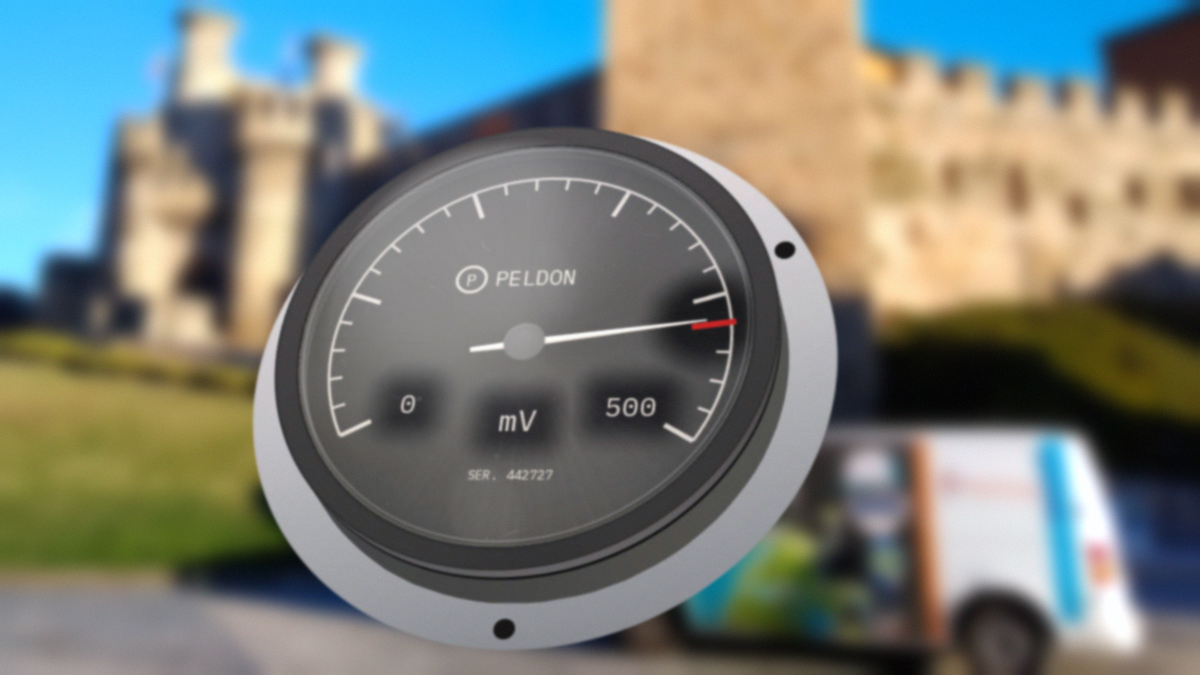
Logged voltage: 420 mV
